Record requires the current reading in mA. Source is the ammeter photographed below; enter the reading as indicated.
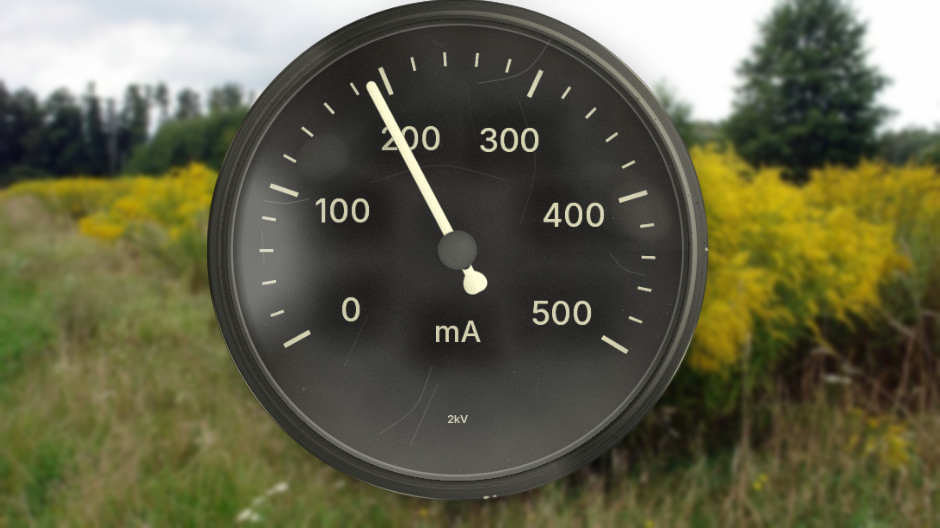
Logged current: 190 mA
